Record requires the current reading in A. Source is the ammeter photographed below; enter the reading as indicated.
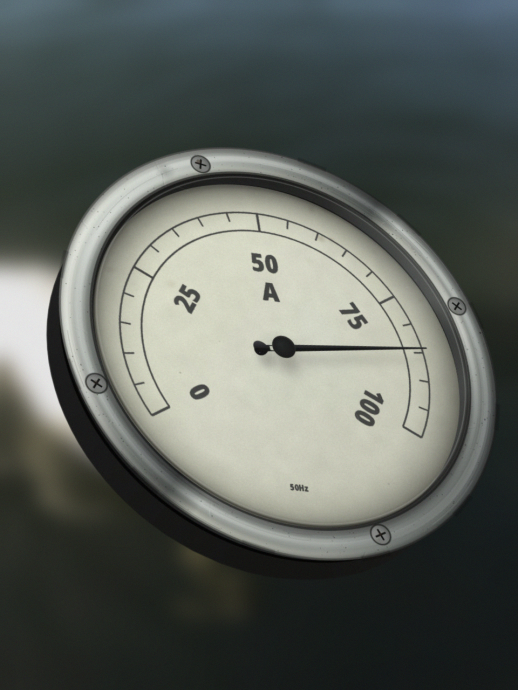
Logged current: 85 A
